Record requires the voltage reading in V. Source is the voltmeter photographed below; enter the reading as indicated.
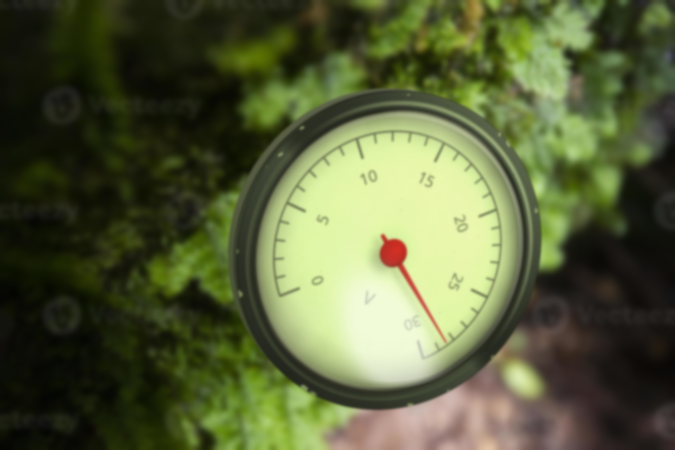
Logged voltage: 28.5 V
